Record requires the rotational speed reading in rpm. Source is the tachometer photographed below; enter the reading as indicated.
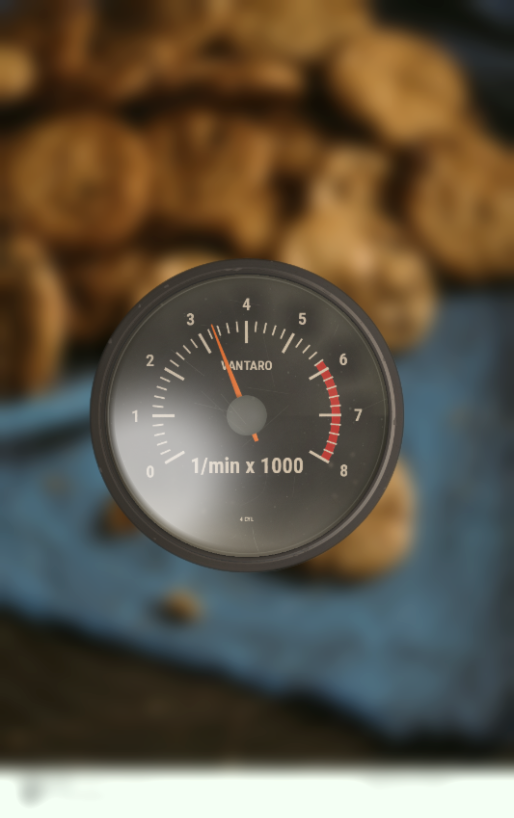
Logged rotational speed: 3300 rpm
